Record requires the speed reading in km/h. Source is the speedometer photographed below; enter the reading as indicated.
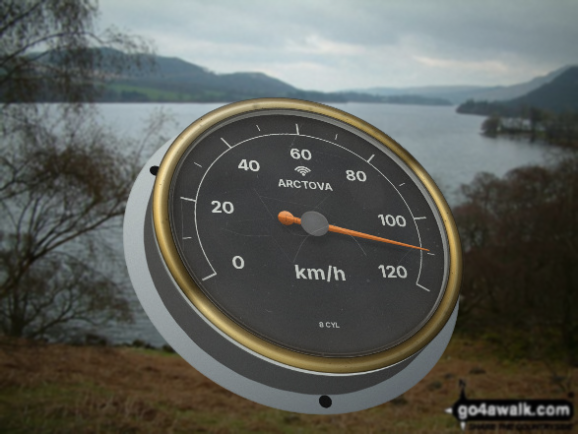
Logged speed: 110 km/h
